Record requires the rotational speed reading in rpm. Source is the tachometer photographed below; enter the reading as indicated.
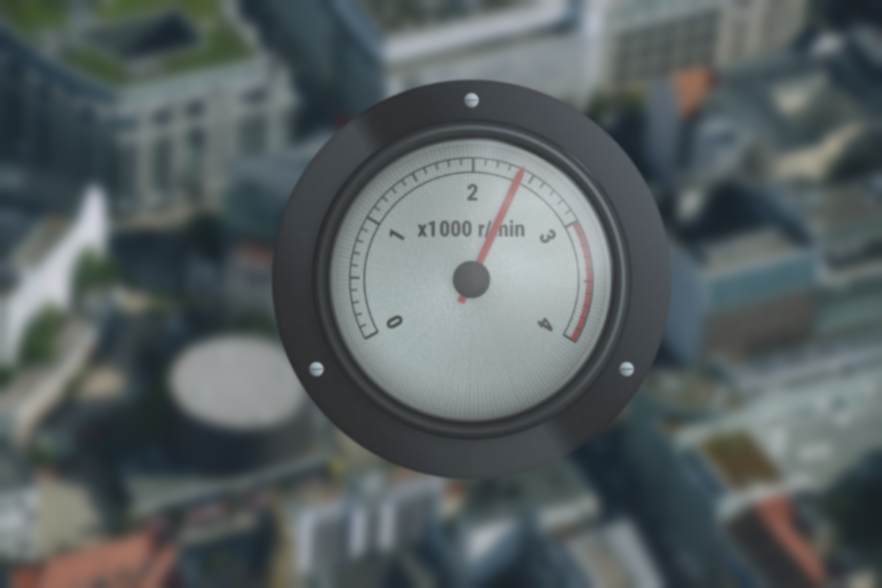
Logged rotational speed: 2400 rpm
